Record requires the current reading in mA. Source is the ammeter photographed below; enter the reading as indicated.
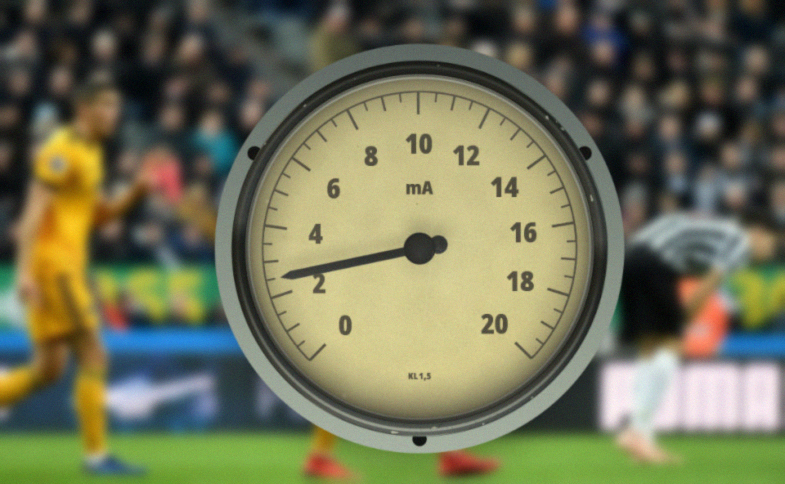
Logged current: 2.5 mA
